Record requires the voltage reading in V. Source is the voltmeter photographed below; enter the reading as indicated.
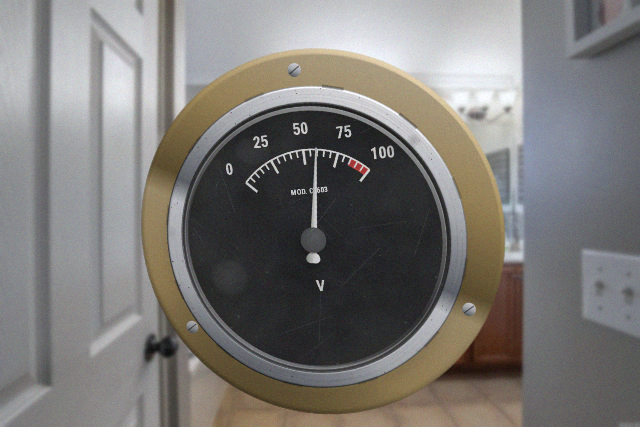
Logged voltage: 60 V
